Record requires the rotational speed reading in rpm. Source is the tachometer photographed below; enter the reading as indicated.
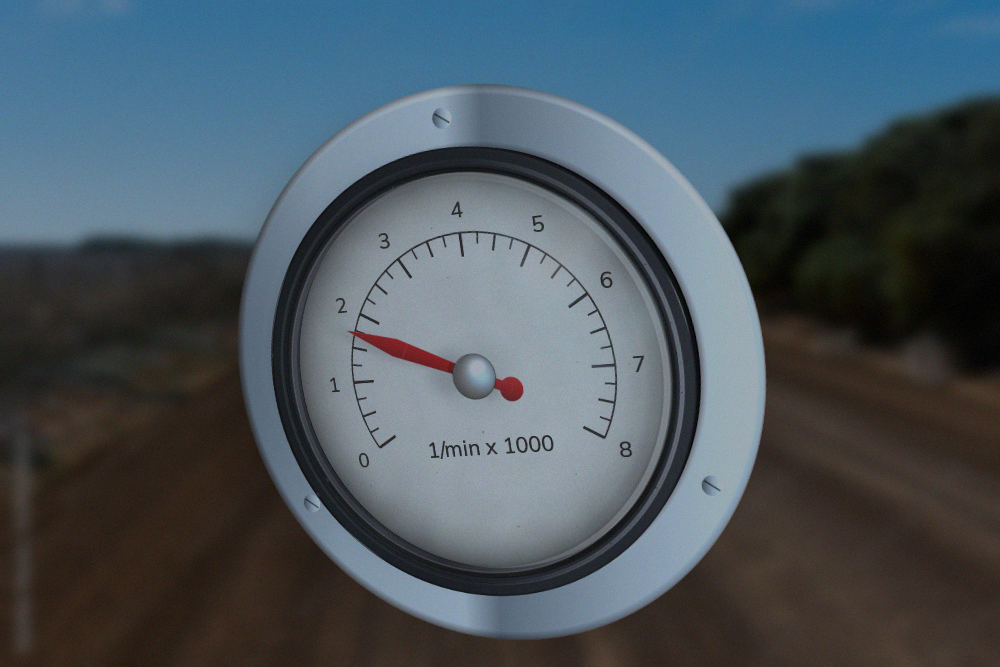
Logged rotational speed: 1750 rpm
